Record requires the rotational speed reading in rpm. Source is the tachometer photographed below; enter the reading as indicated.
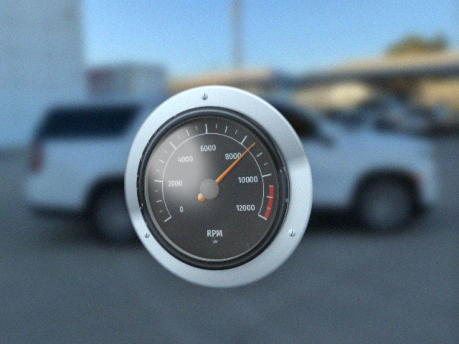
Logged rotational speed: 8500 rpm
